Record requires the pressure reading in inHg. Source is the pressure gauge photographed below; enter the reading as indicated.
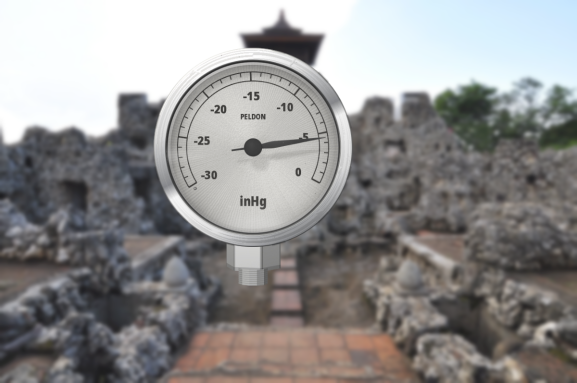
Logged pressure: -4.5 inHg
